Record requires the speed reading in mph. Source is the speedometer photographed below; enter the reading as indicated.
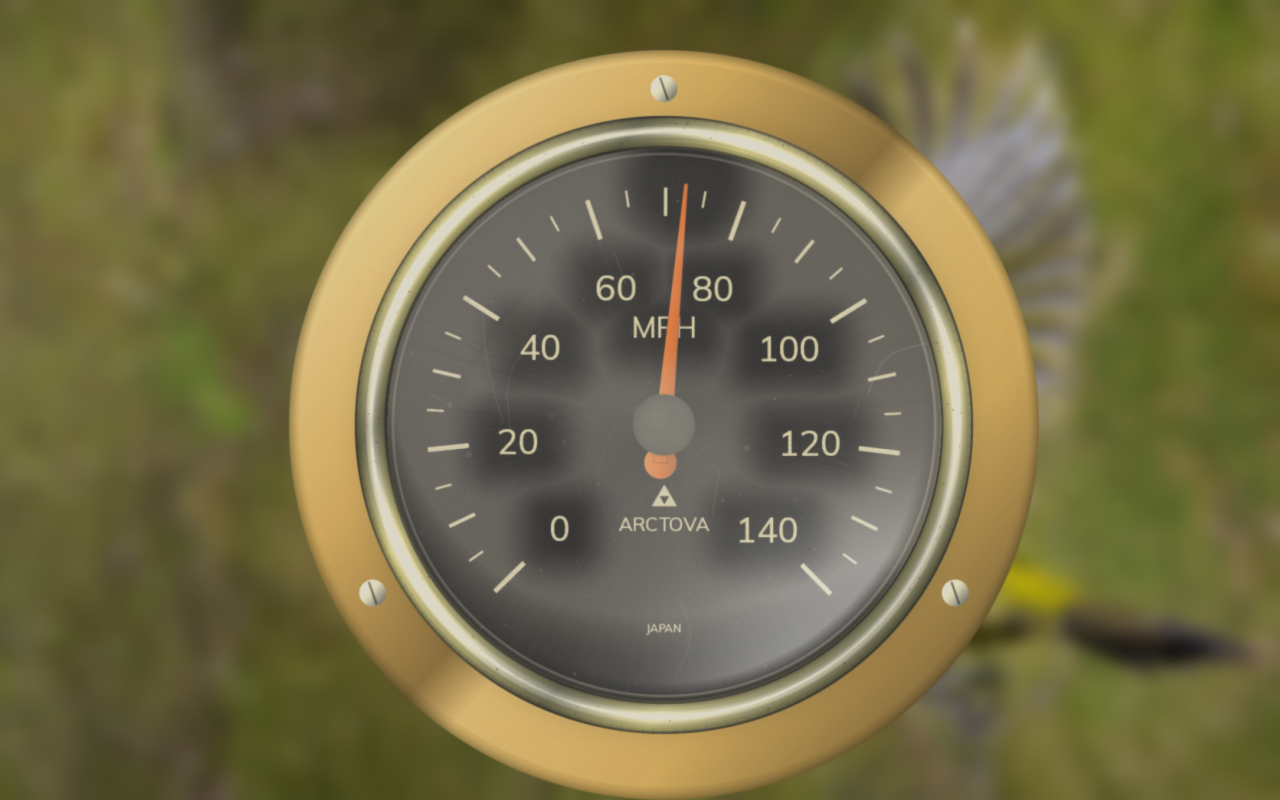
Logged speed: 72.5 mph
